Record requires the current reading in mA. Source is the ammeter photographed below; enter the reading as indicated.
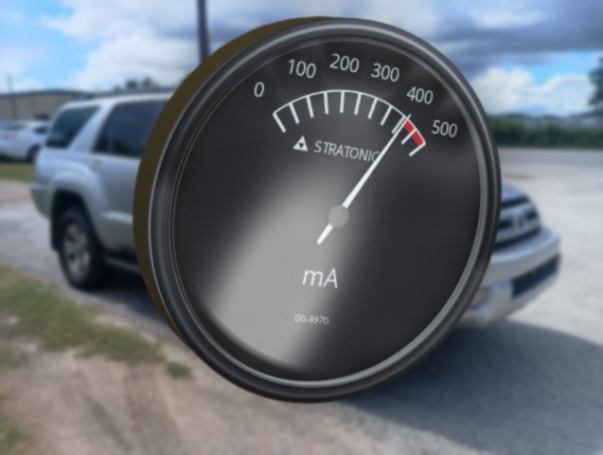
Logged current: 400 mA
